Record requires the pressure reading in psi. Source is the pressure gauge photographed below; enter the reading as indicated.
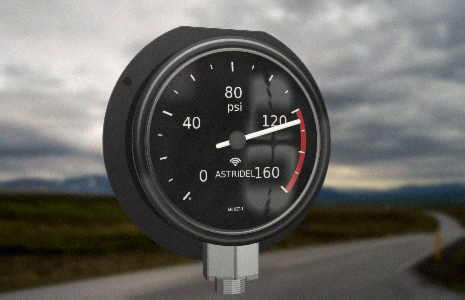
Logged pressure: 125 psi
